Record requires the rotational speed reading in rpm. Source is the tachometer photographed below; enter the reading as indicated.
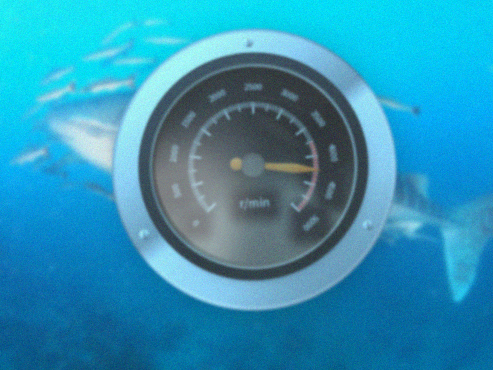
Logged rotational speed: 4250 rpm
